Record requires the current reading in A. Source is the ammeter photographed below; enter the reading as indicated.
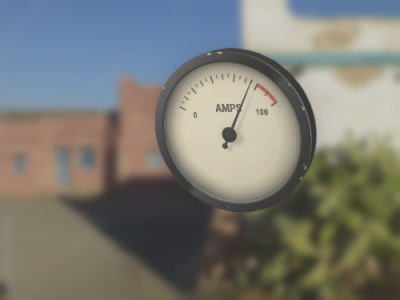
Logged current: 75 A
